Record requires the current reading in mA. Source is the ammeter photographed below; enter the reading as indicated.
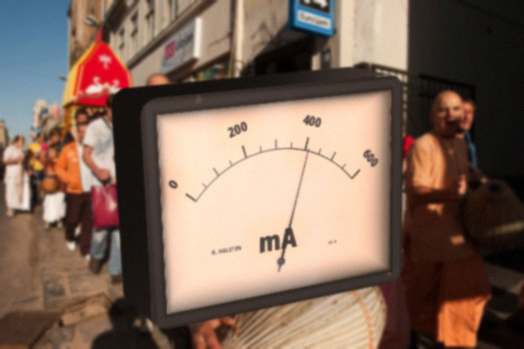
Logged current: 400 mA
